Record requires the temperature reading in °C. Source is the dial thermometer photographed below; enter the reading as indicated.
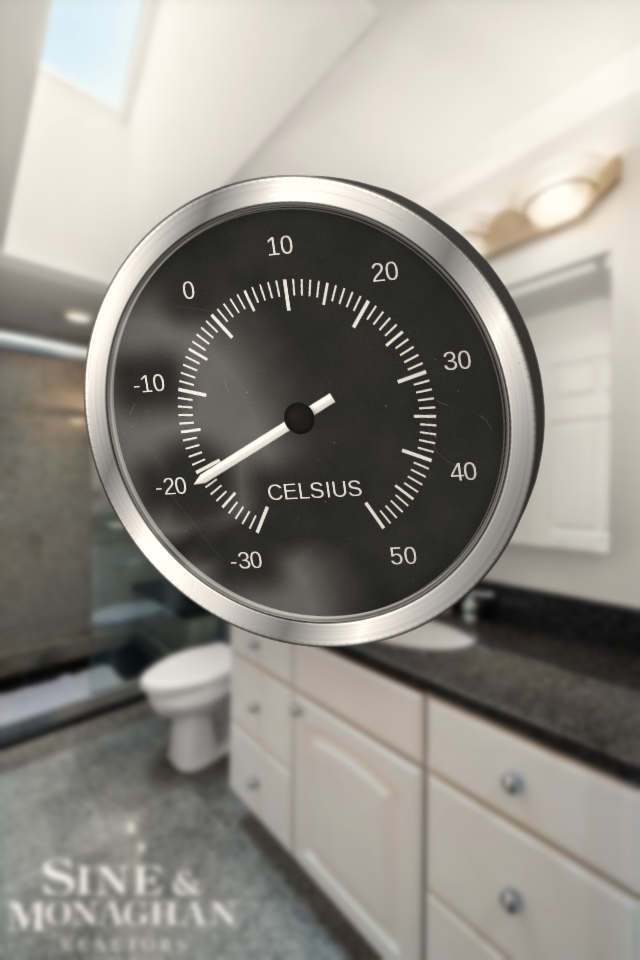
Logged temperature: -21 °C
